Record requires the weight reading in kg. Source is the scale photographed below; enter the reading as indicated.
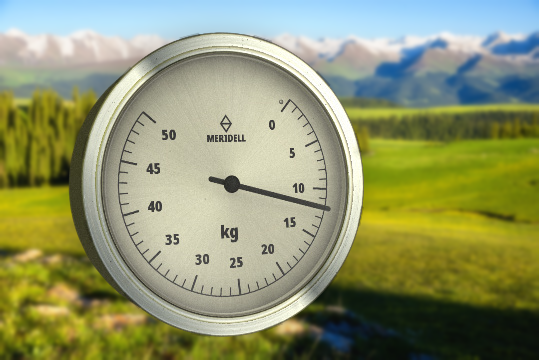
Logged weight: 12 kg
